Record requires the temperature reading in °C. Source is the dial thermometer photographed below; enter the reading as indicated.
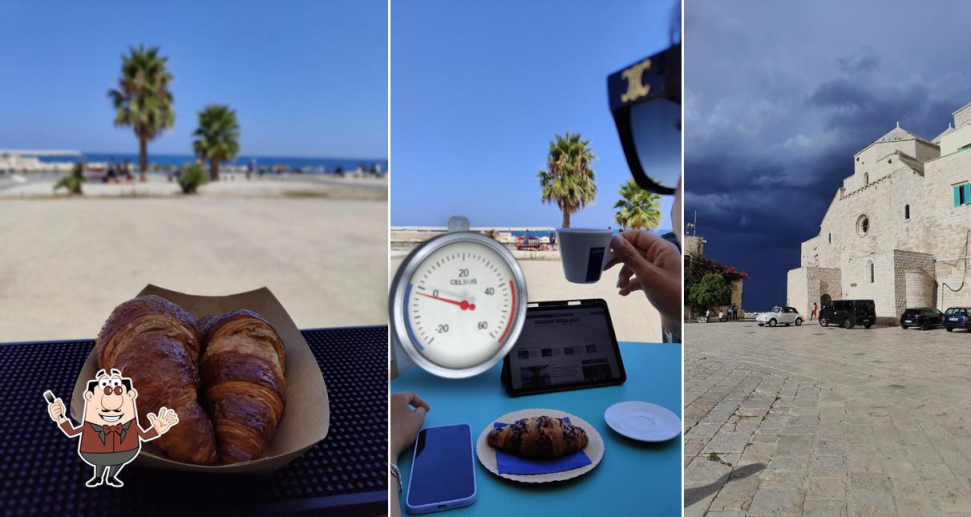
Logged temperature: -2 °C
